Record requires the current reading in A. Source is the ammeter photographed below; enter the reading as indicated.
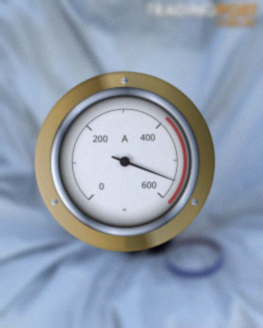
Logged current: 550 A
